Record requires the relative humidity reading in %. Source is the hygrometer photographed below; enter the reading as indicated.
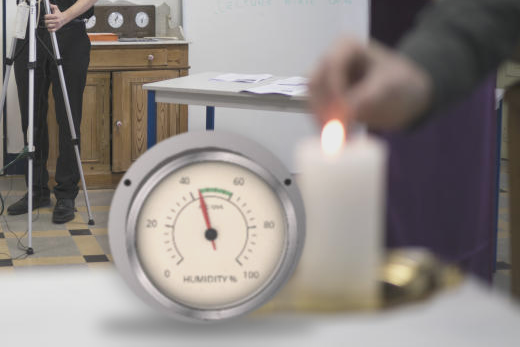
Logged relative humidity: 44 %
